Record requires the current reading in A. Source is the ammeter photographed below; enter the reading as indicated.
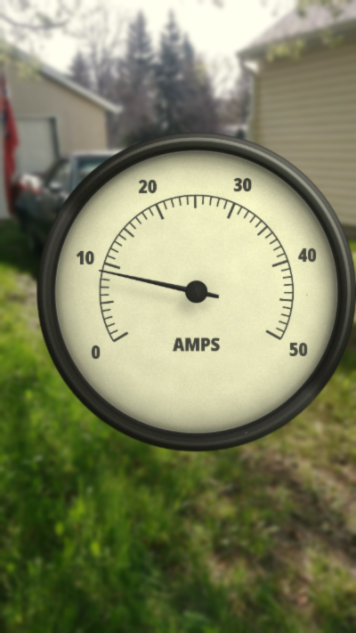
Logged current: 9 A
